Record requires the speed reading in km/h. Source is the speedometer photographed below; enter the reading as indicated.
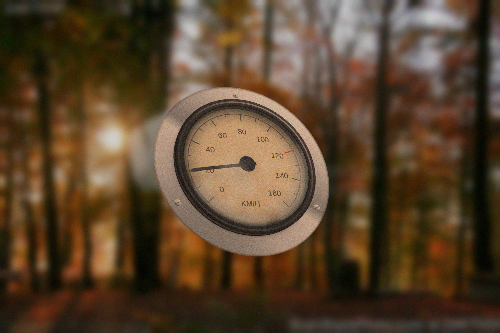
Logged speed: 20 km/h
